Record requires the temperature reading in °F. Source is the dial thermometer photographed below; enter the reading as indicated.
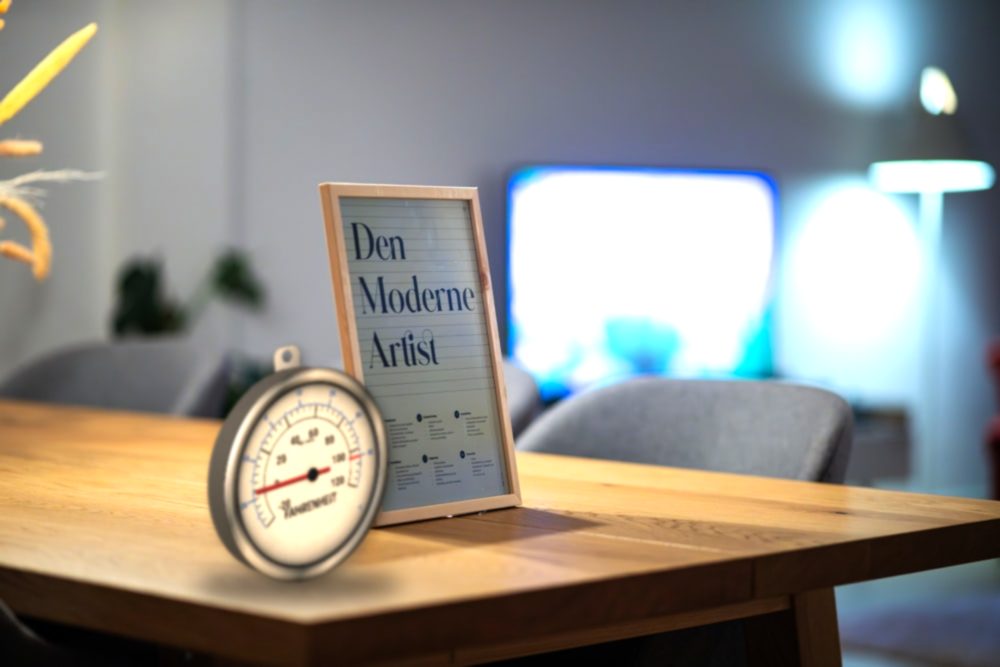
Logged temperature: 0 °F
